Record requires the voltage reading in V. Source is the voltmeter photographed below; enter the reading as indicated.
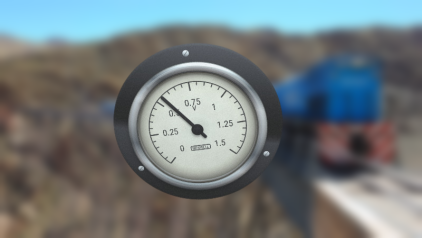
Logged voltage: 0.55 V
